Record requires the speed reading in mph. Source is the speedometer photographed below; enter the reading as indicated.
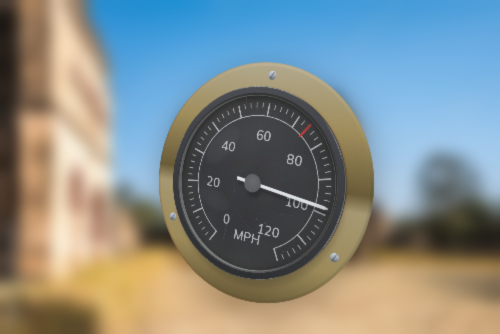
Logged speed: 98 mph
